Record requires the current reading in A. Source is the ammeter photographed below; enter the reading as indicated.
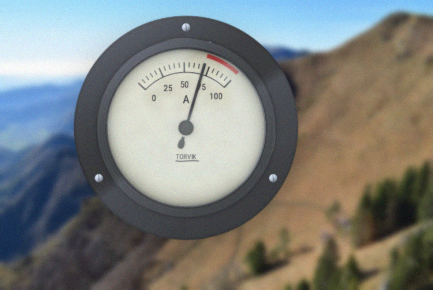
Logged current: 70 A
